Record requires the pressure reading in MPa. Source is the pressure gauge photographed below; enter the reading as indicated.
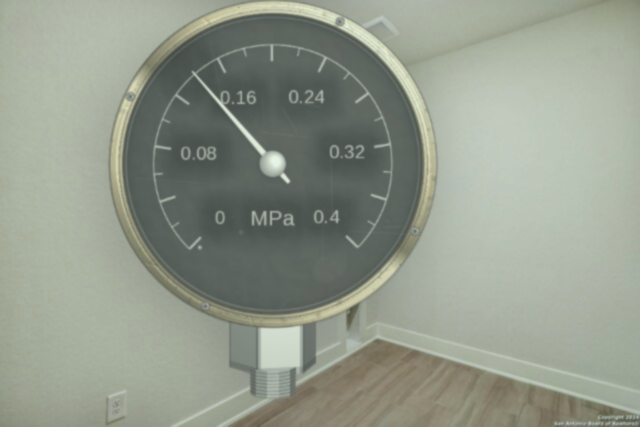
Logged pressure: 0.14 MPa
